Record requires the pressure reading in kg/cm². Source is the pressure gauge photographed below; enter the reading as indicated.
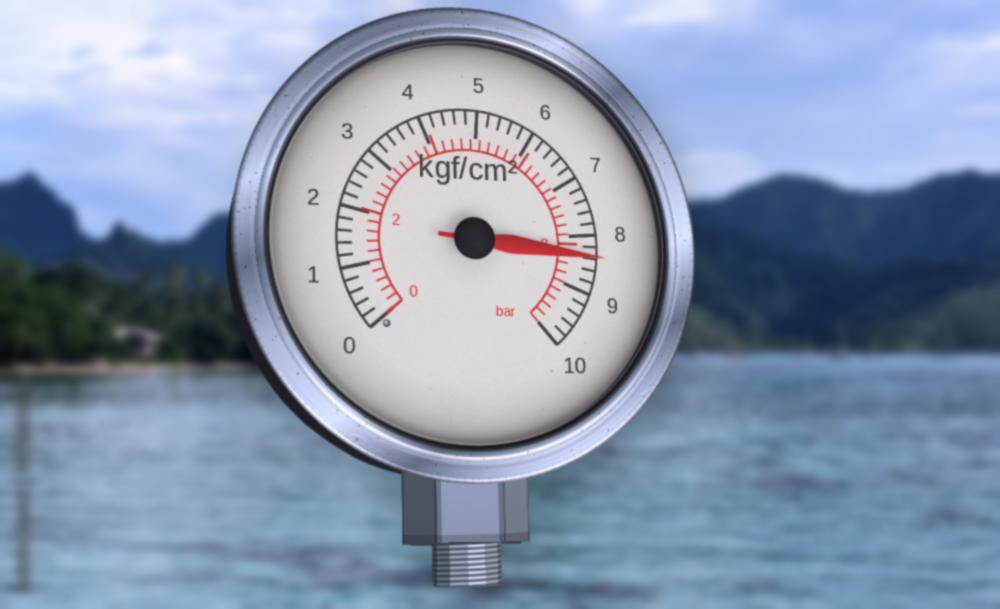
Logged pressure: 8.4 kg/cm²
